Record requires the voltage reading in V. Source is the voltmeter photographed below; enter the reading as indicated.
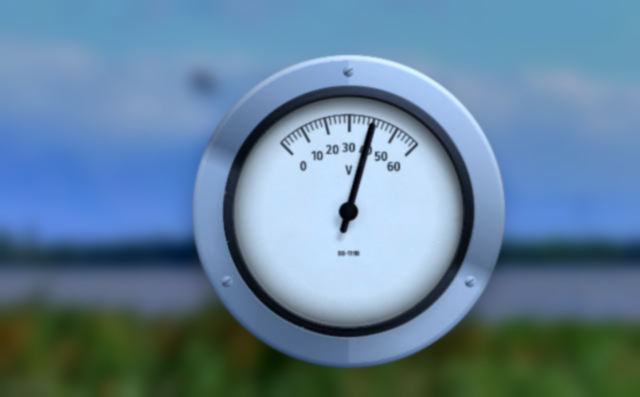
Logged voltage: 40 V
